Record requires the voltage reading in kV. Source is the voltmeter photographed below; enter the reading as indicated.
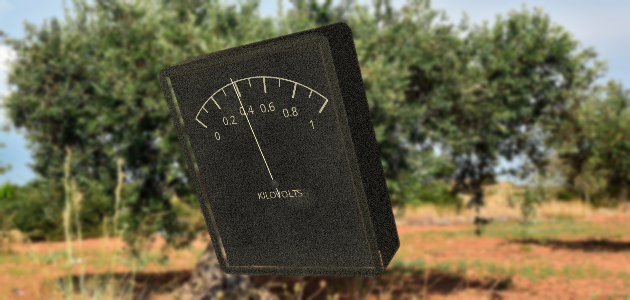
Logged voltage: 0.4 kV
